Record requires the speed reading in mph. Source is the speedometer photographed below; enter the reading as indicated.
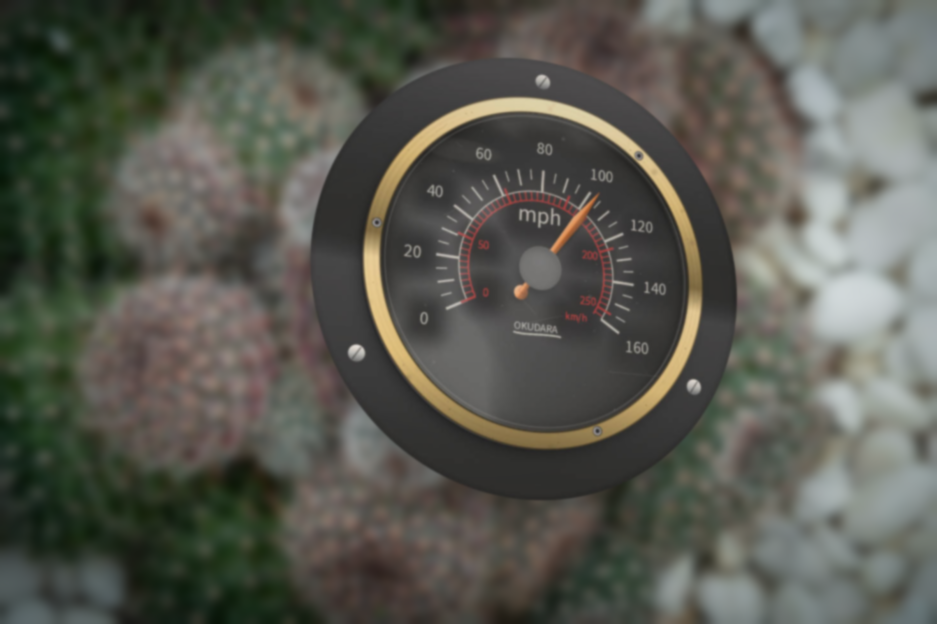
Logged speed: 102.5 mph
